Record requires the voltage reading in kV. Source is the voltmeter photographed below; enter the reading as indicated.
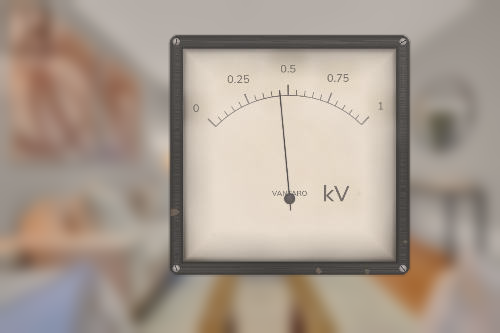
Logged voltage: 0.45 kV
